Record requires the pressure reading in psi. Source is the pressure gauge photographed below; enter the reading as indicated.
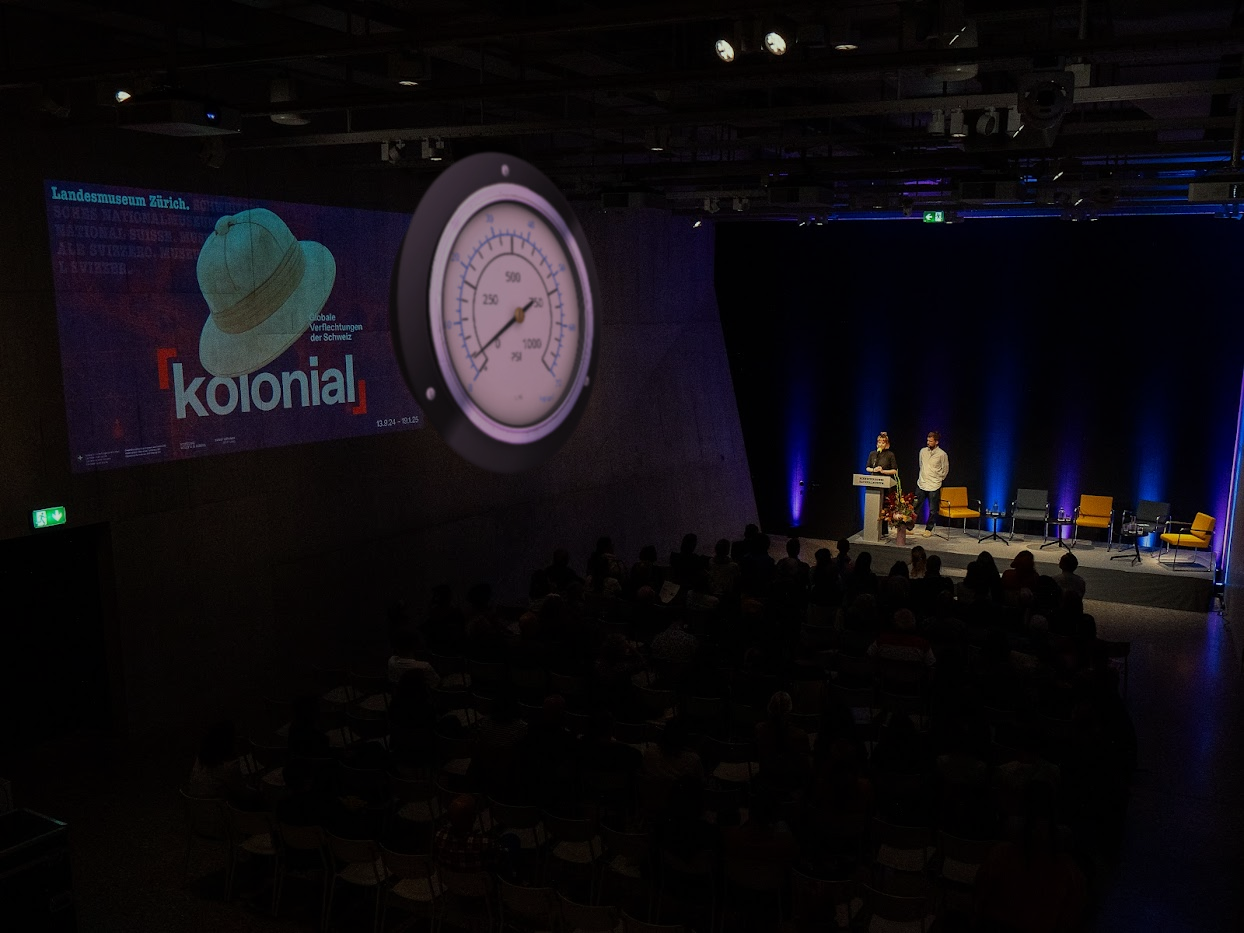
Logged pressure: 50 psi
